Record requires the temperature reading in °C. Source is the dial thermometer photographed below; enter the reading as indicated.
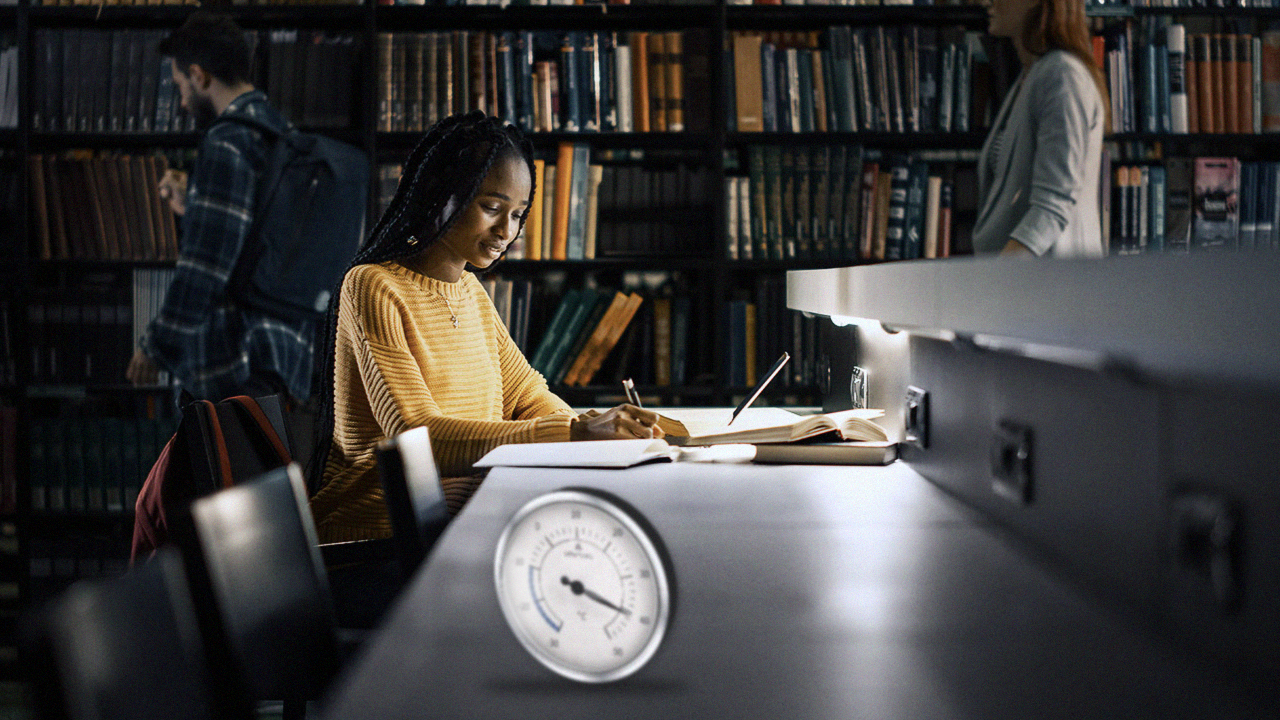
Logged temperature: 40 °C
